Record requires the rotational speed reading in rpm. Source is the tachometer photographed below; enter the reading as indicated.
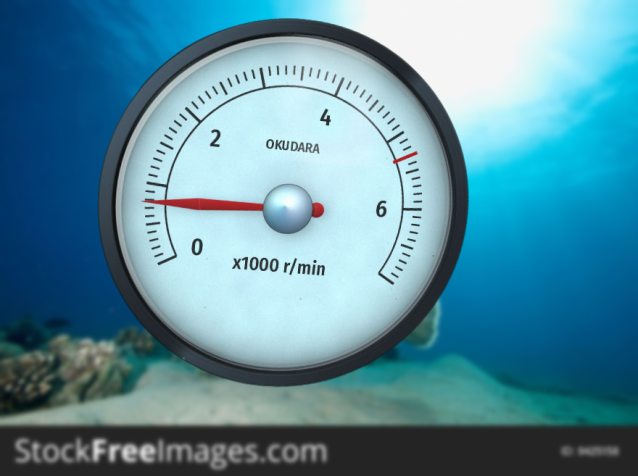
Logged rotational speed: 800 rpm
